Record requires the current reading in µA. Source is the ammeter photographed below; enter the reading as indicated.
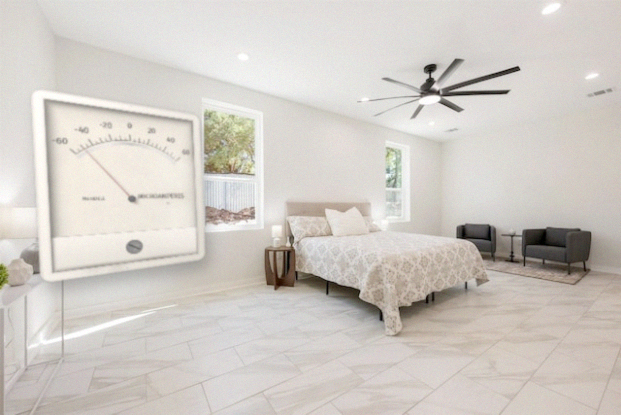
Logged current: -50 µA
